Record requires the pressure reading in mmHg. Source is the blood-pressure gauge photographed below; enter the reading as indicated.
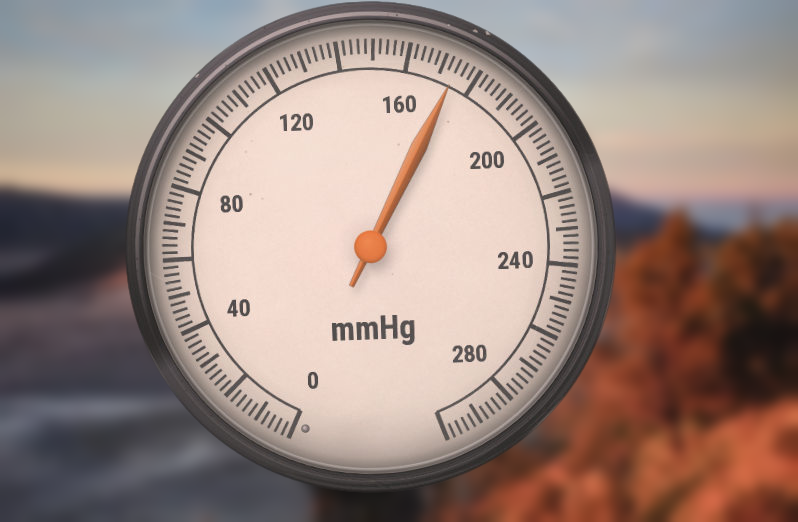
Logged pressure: 174 mmHg
